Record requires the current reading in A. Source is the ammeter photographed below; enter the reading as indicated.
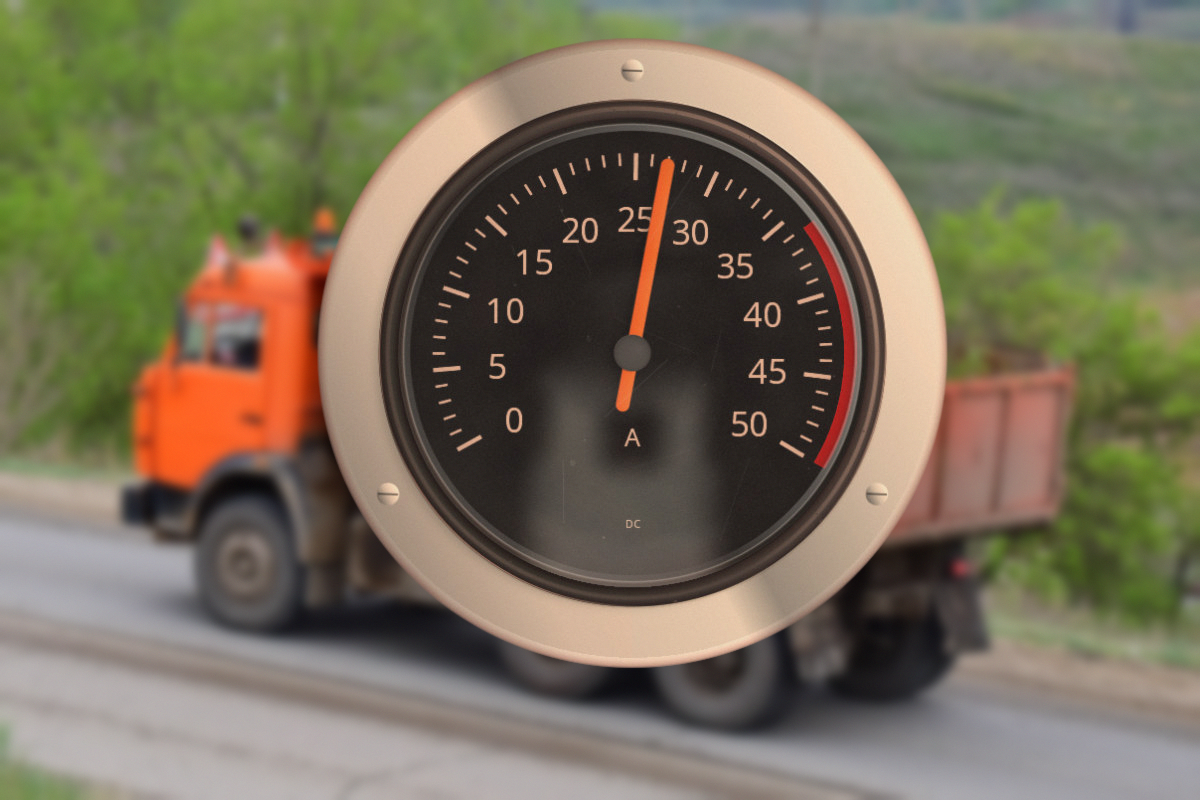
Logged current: 27 A
